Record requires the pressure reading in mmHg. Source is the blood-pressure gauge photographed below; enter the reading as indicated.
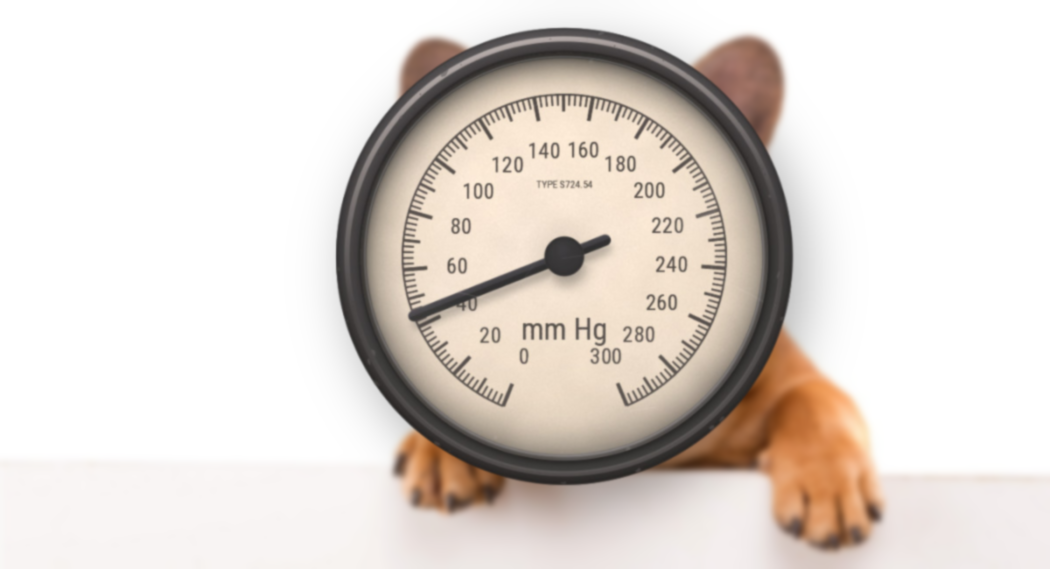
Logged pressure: 44 mmHg
